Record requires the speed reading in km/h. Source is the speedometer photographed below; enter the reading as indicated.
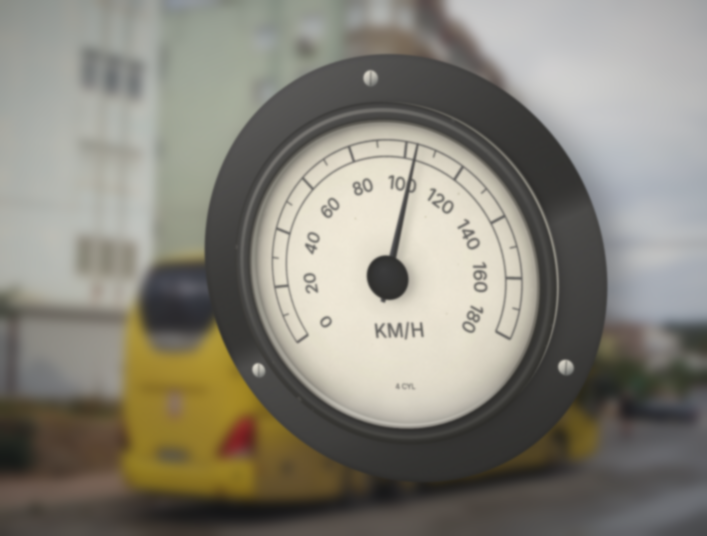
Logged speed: 105 km/h
